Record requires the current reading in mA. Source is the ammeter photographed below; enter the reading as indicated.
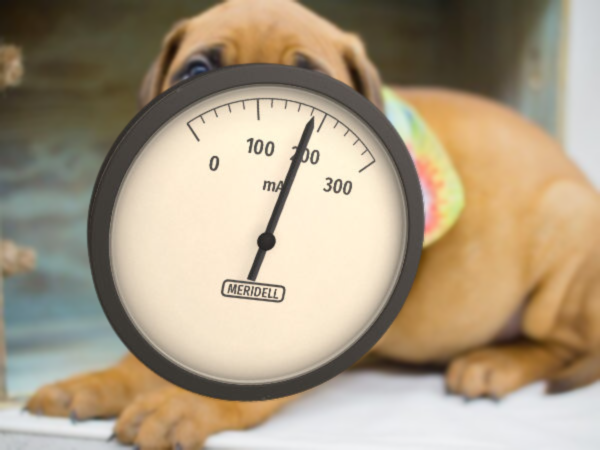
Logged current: 180 mA
